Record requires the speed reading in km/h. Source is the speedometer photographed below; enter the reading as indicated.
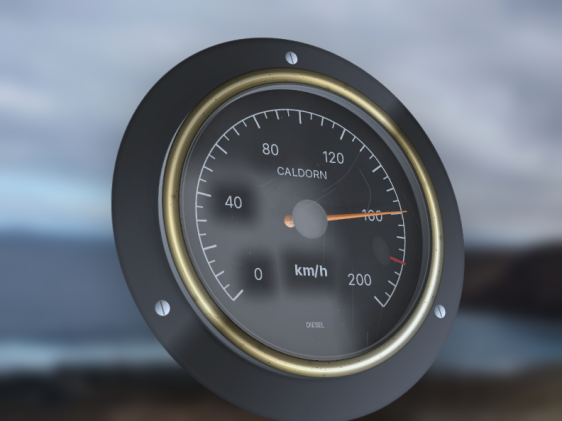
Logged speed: 160 km/h
